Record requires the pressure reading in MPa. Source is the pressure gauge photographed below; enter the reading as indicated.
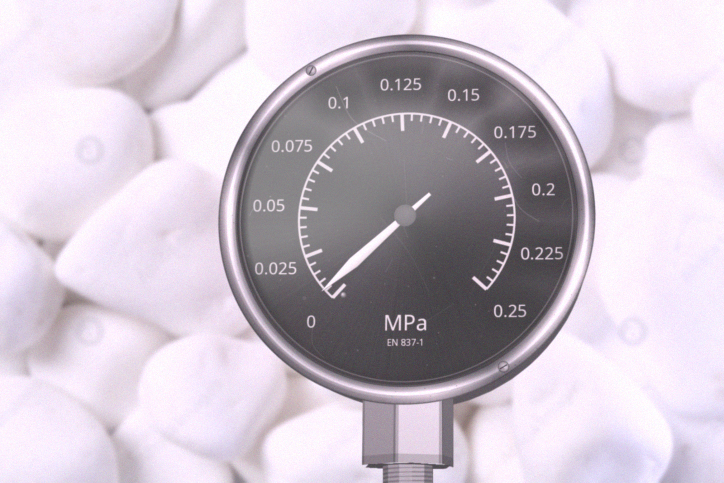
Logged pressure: 0.005 MPa
